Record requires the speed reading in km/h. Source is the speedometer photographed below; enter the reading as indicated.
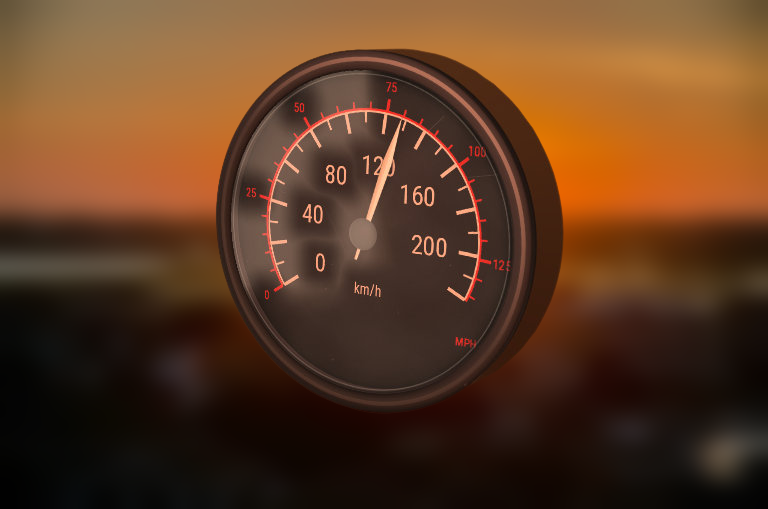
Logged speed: 130 km/h
